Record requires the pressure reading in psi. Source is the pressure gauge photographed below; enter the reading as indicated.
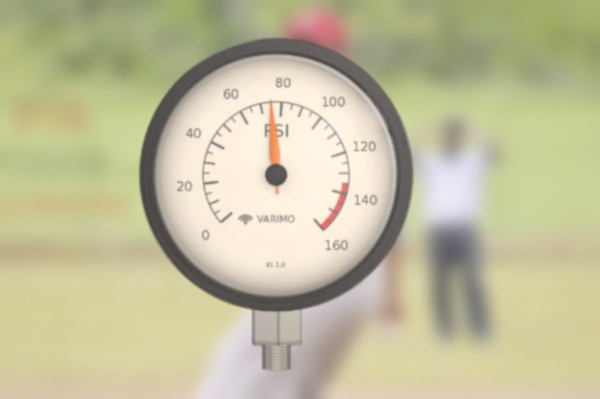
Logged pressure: 75 psi
